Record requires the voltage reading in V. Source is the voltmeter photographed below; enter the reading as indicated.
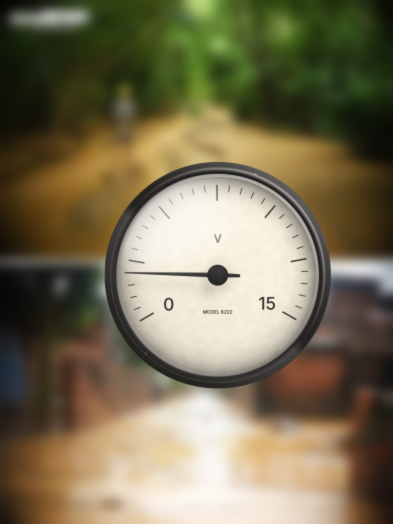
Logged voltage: 2 V
